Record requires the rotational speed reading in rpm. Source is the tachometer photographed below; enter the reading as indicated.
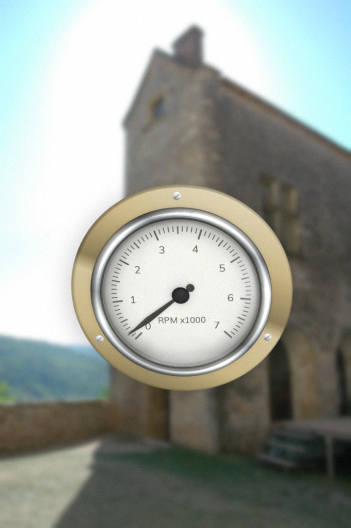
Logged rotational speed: 200 rpm
